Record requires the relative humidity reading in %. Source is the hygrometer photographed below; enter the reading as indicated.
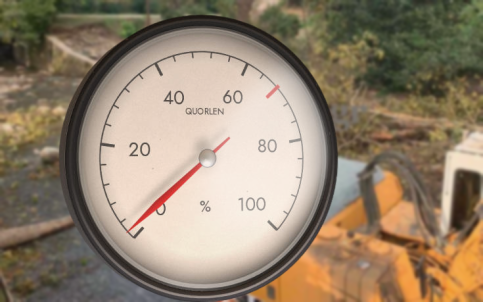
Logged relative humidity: 2 %
